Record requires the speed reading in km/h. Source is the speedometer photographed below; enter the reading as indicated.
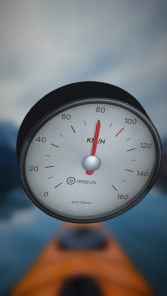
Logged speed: 80 km/h
